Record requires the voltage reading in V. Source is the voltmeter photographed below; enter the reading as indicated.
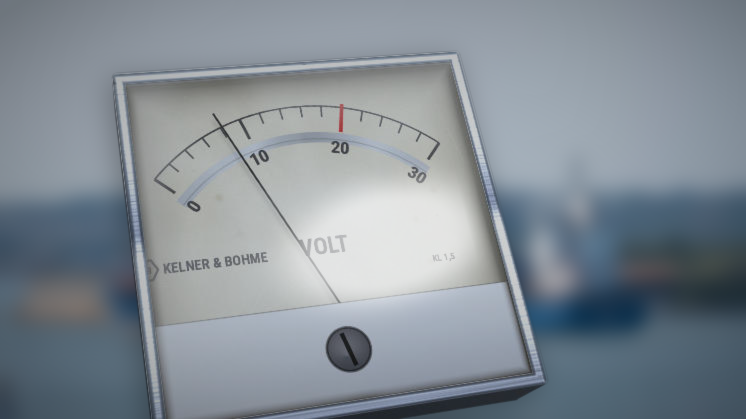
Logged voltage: 8 V
